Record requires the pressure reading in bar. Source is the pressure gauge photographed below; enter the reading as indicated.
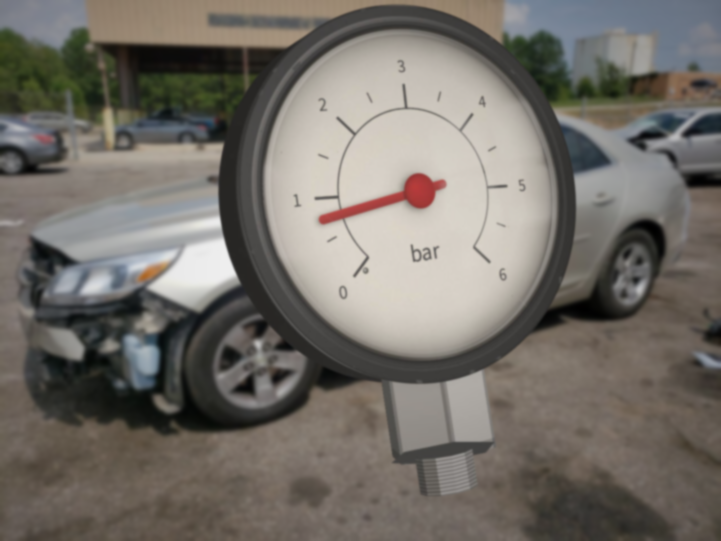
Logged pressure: 0.75 bar
